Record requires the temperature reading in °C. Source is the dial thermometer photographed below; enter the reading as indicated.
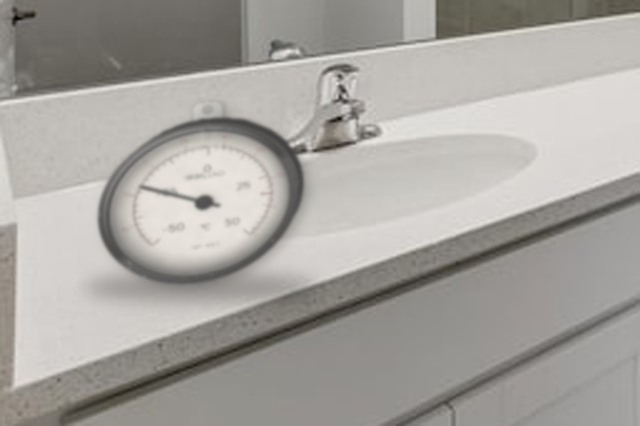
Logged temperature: -25 °C
